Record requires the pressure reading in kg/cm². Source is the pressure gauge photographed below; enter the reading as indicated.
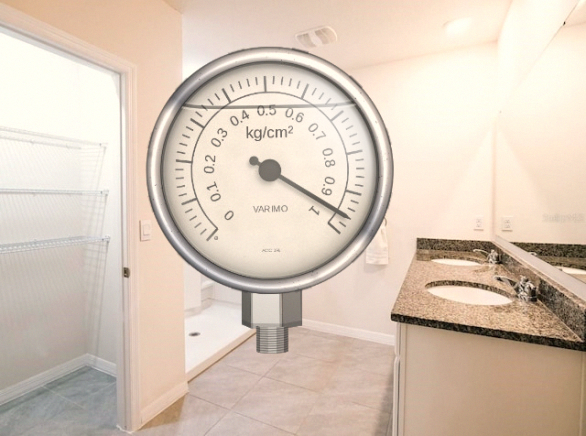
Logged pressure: 0.96 kg/cm²
